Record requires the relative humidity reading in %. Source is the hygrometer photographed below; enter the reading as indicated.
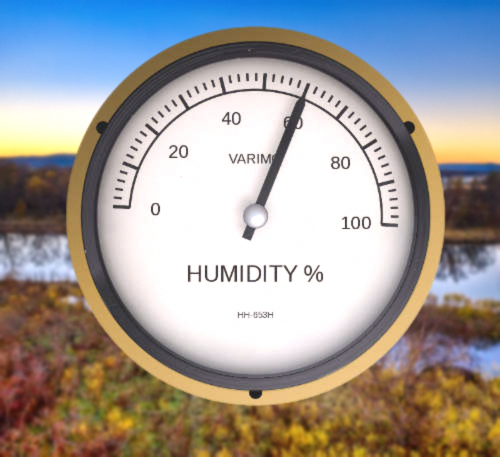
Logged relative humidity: 60 %
